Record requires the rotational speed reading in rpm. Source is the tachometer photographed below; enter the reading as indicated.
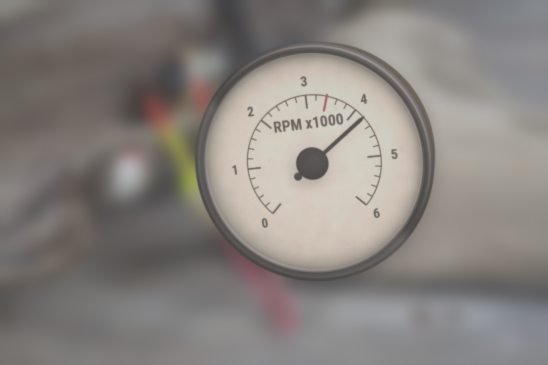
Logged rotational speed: 4200 rpm
